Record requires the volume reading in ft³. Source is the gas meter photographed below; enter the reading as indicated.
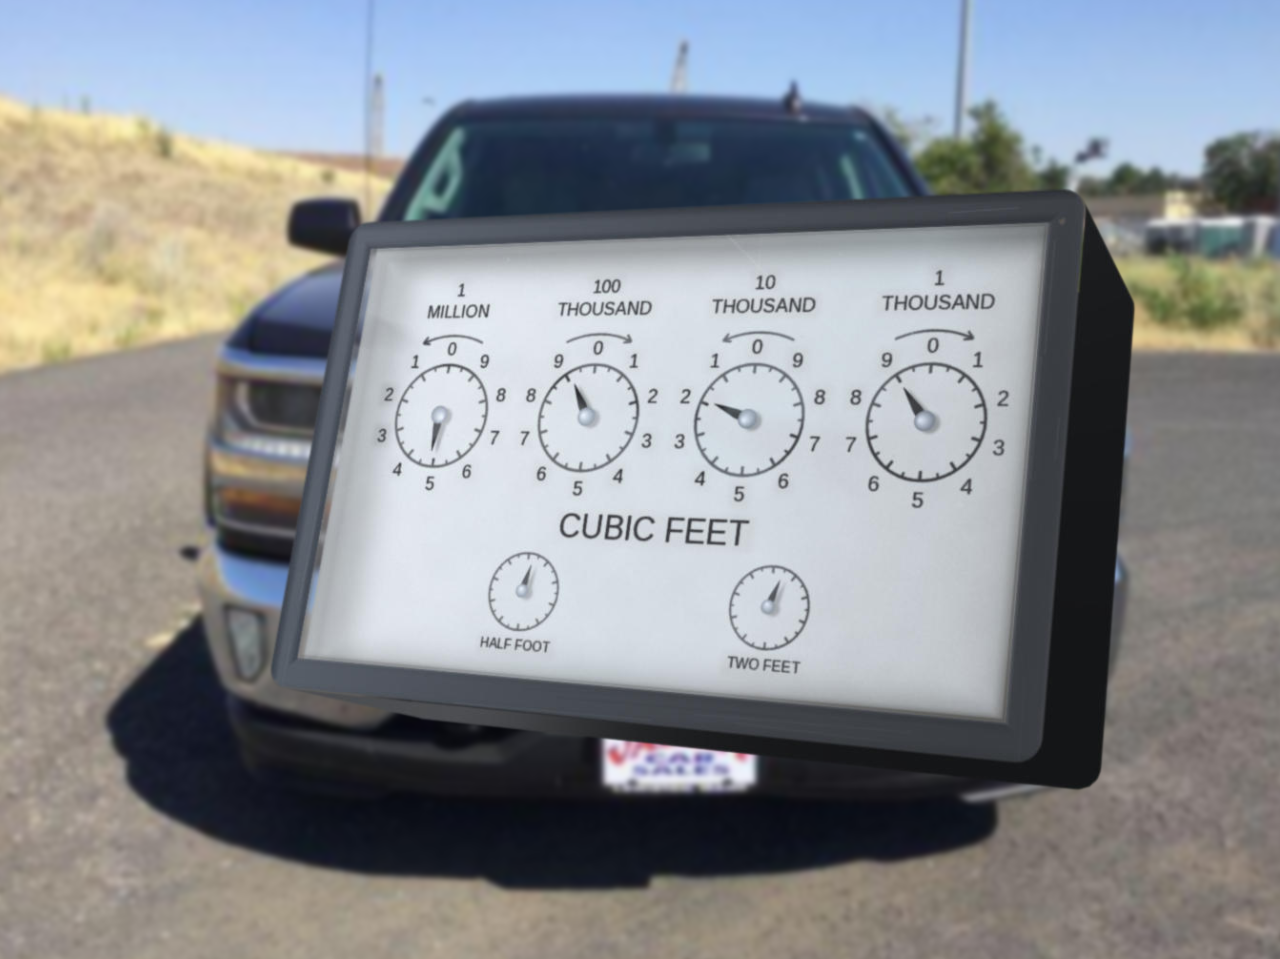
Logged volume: 491900 ft³
